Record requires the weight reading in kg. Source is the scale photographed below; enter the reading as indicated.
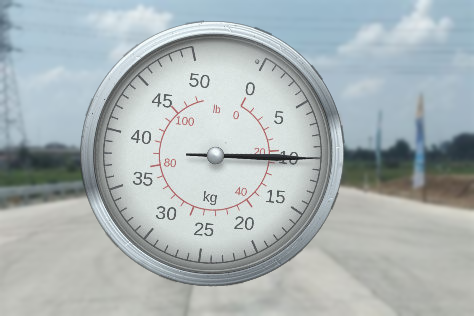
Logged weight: 10 kg
